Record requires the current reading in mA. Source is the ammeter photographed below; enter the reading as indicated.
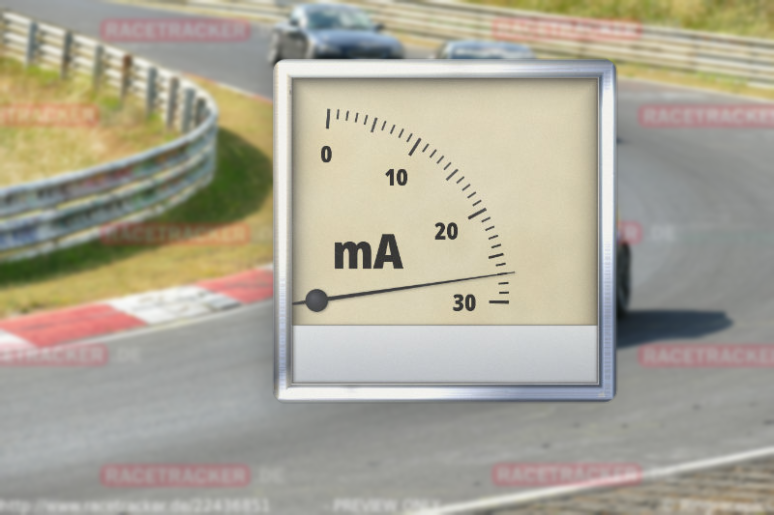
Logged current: 27 mA
